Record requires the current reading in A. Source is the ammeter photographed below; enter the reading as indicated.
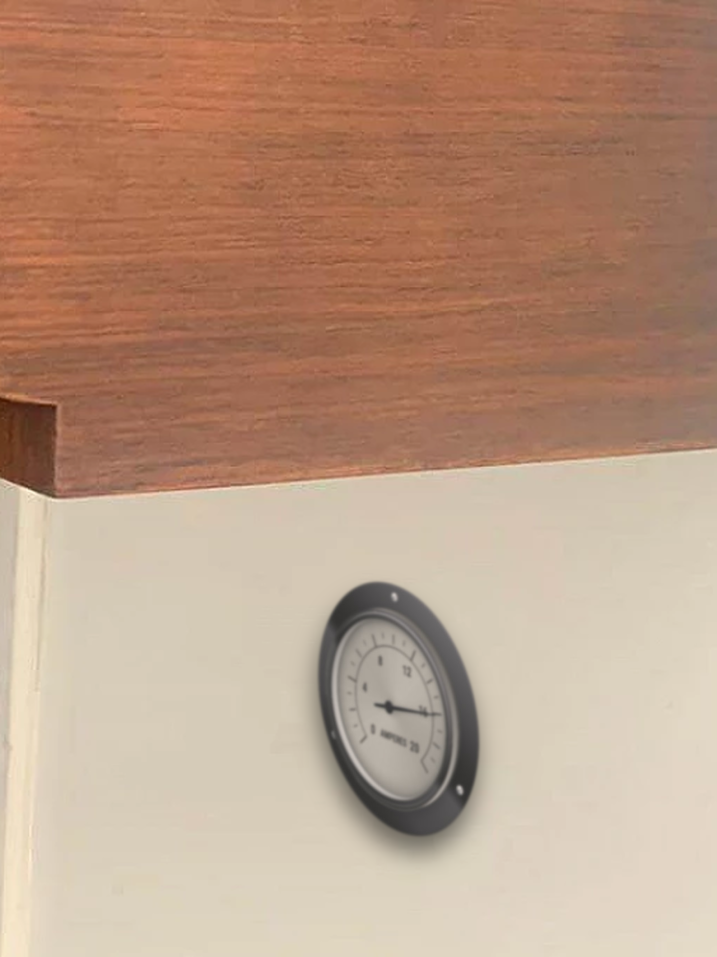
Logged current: 16 A
